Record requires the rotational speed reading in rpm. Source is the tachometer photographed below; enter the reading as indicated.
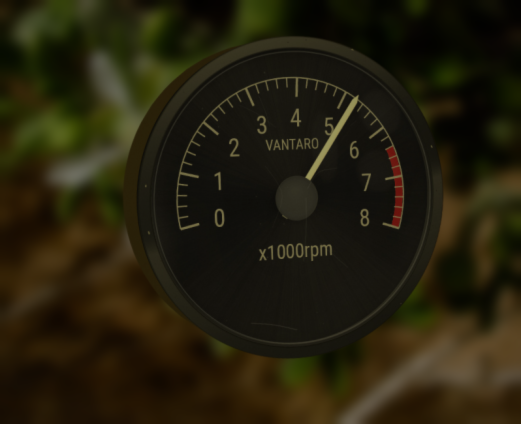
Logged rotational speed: 5200 rpm
